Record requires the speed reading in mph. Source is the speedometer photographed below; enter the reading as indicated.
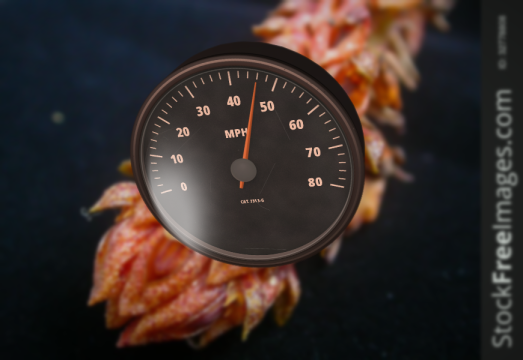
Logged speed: 46 mph
